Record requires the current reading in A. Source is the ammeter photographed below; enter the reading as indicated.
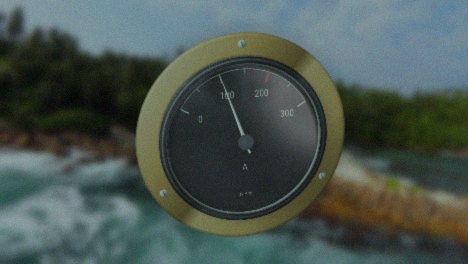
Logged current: 100 A
